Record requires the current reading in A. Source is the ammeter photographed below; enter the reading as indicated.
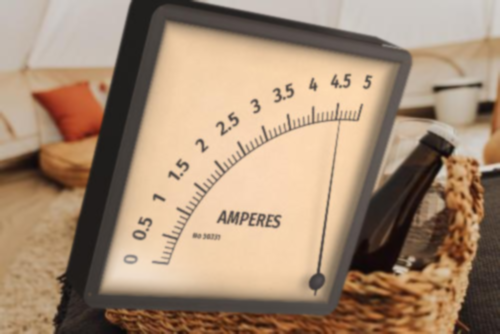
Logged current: 4.5 A
